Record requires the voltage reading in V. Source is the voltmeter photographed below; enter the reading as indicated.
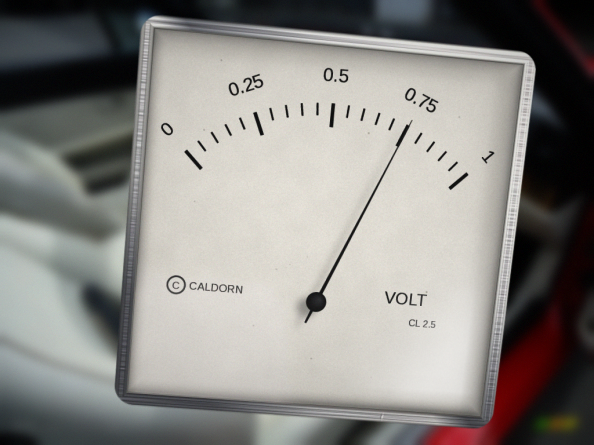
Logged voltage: 0.75 V
